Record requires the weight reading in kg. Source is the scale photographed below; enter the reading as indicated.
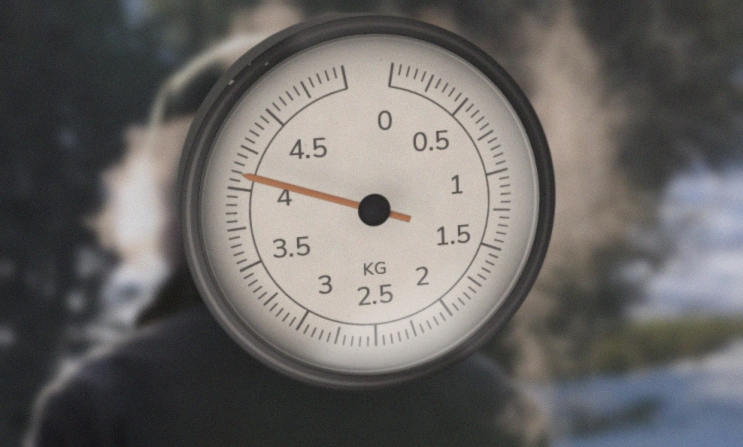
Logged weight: 4.1 kg
